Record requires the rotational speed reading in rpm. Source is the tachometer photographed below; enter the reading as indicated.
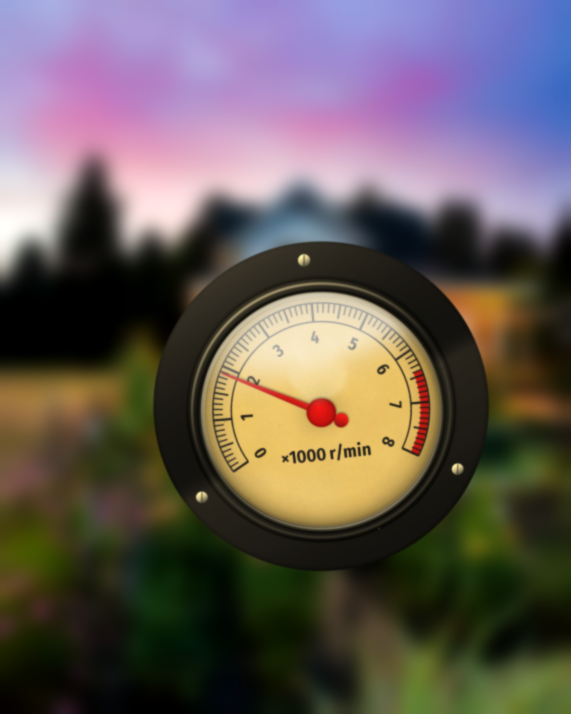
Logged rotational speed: 1900 rpm
